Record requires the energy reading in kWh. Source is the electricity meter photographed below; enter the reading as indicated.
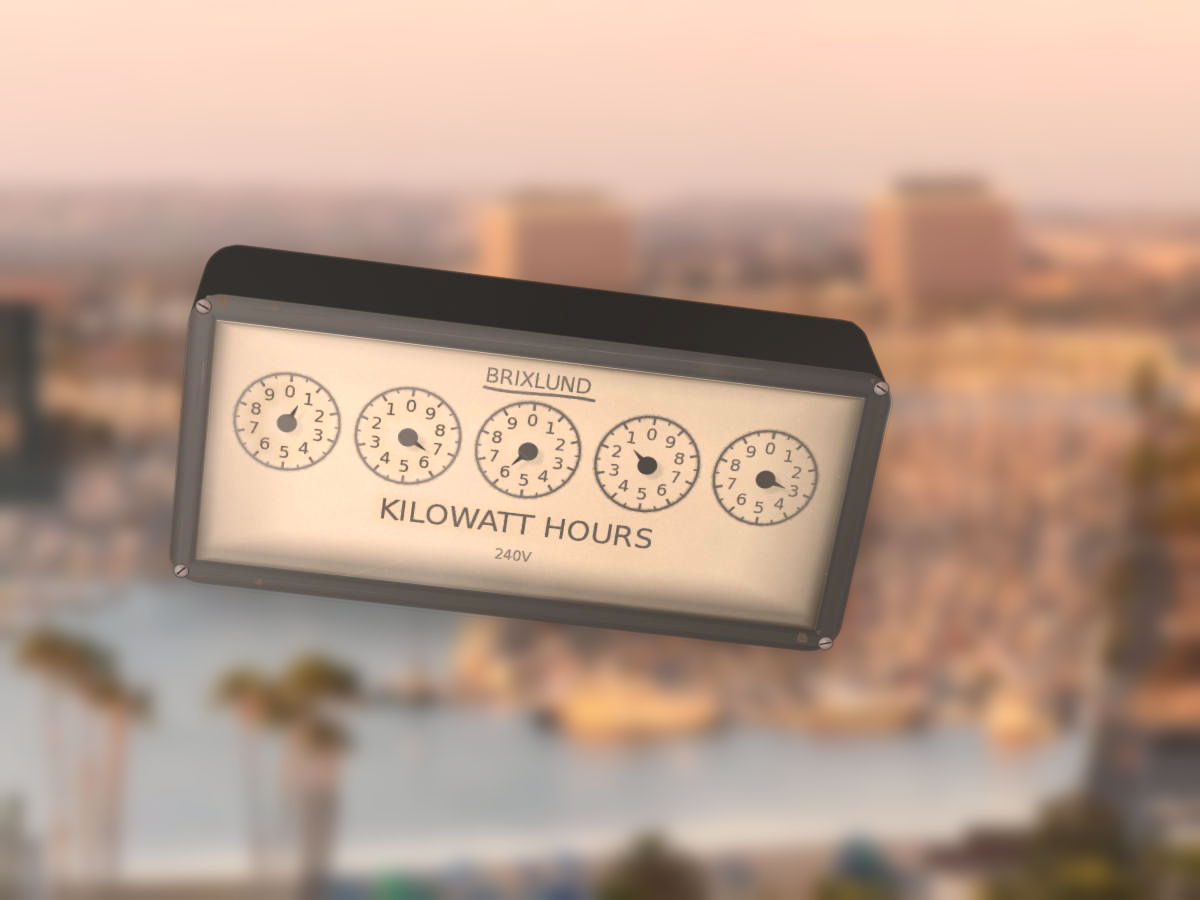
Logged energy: 6613 kWh
